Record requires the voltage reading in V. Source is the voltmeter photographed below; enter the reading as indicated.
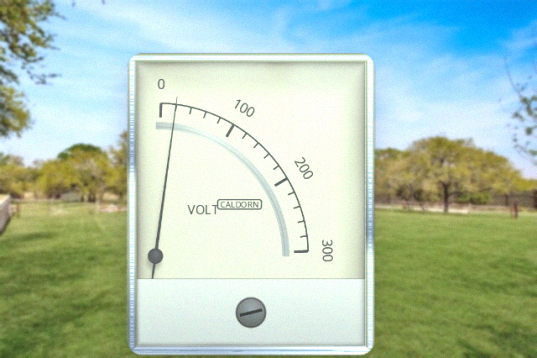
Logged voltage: 20 V
